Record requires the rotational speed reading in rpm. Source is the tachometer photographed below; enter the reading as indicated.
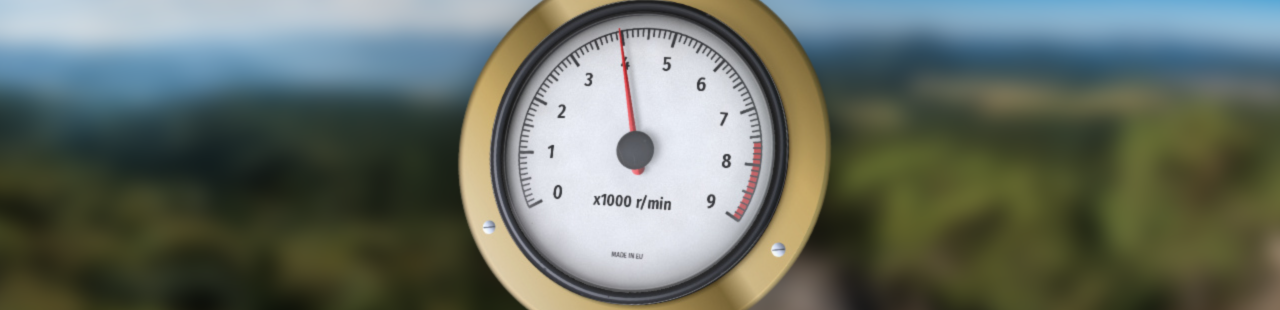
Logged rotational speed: 4000 rpm
